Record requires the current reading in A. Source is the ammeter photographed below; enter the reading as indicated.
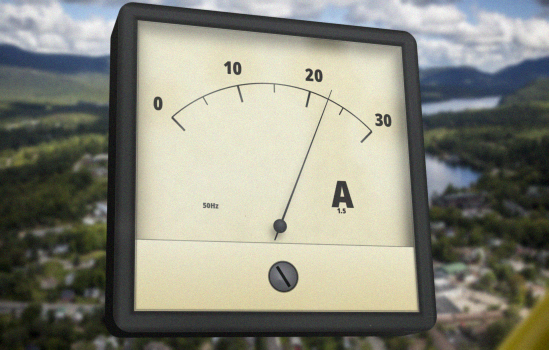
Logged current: 22.5 A
